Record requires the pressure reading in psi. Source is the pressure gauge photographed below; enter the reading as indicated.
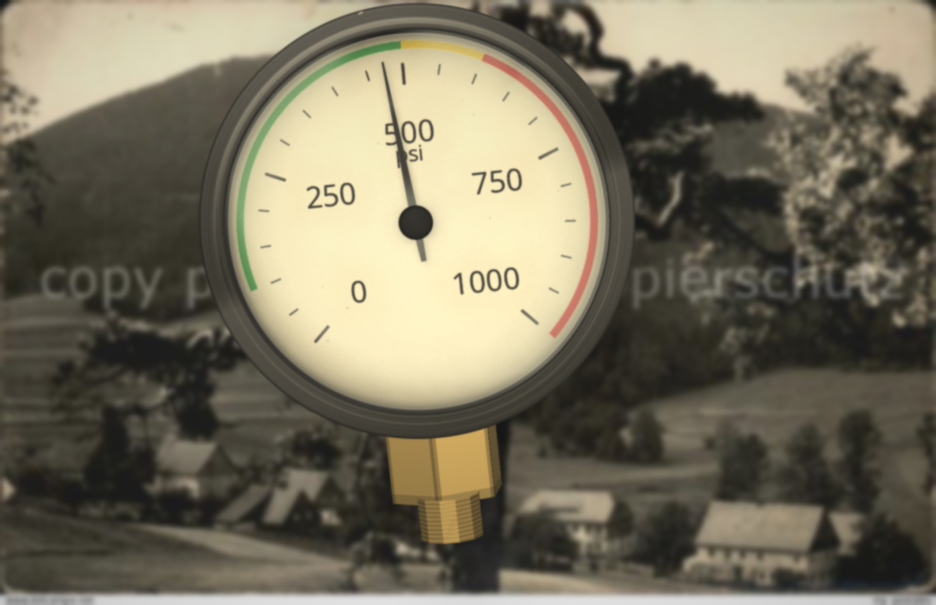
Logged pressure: 475 psi
